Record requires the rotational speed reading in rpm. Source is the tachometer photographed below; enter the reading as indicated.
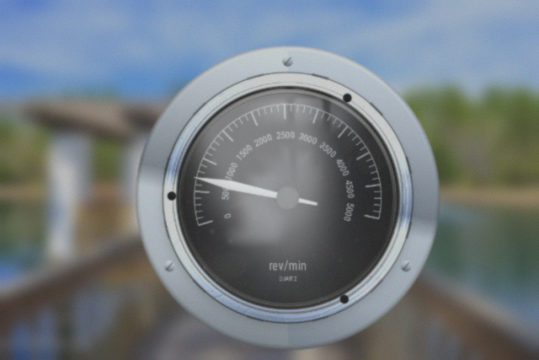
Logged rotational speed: 700 rpm
